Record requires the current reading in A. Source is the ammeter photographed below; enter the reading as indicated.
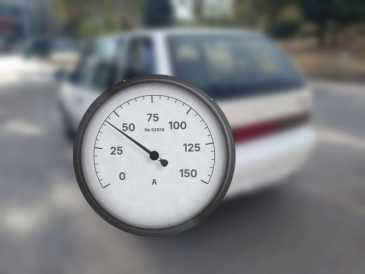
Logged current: 42.5 A
